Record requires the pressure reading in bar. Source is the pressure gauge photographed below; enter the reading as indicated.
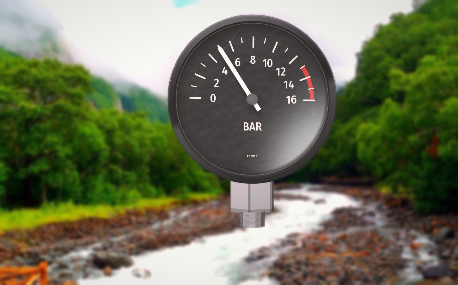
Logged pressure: 5 bar
